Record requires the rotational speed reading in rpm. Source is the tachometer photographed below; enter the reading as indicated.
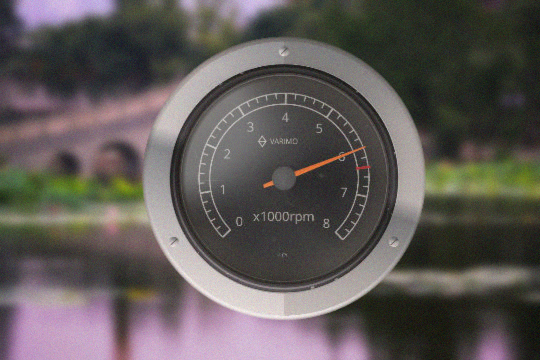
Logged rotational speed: 6000 rpm
